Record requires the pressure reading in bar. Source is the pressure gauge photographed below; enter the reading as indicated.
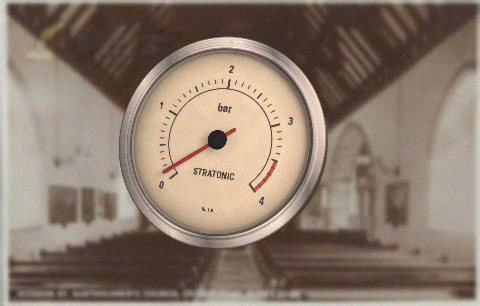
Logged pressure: 0.1 bar
